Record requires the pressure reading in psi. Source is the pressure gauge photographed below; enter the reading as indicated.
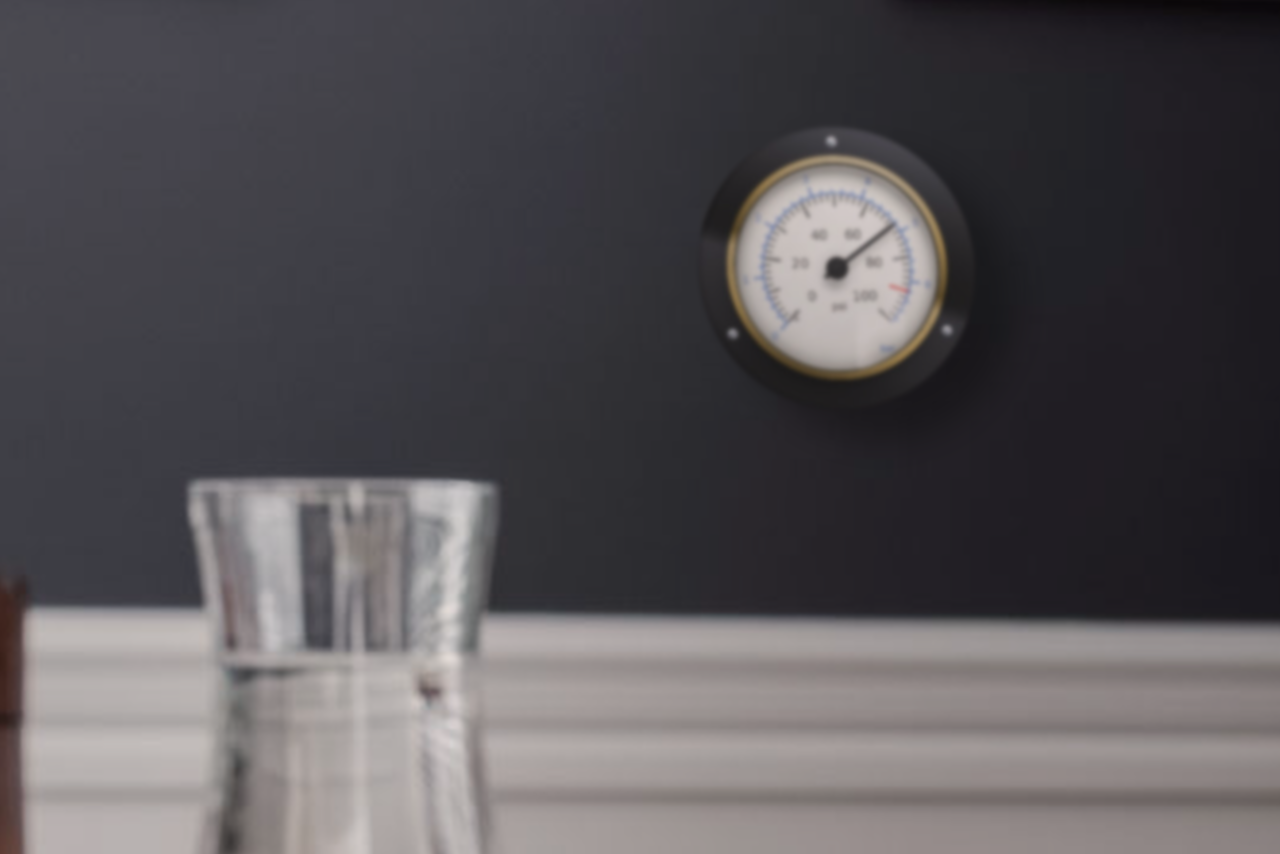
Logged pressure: 70 psi
